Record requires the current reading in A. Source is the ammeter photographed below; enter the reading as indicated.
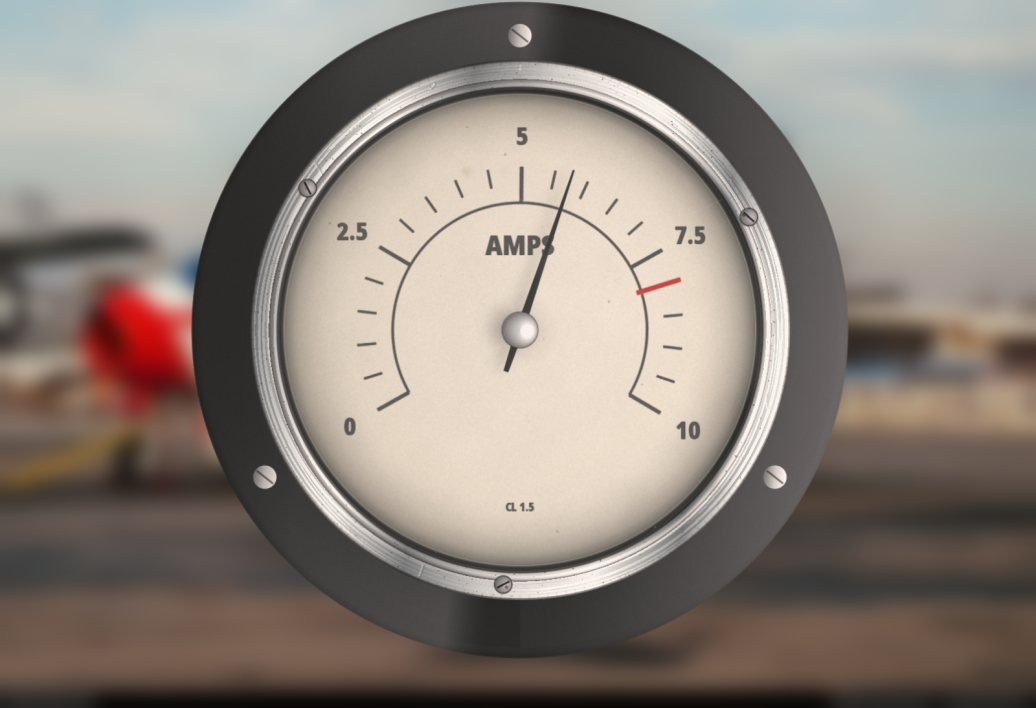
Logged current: 5.75 A
